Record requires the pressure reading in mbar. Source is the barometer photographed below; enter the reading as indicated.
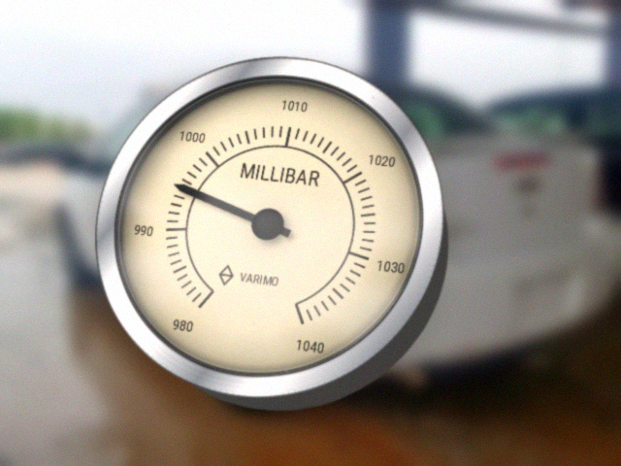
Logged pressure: 995 mbar
